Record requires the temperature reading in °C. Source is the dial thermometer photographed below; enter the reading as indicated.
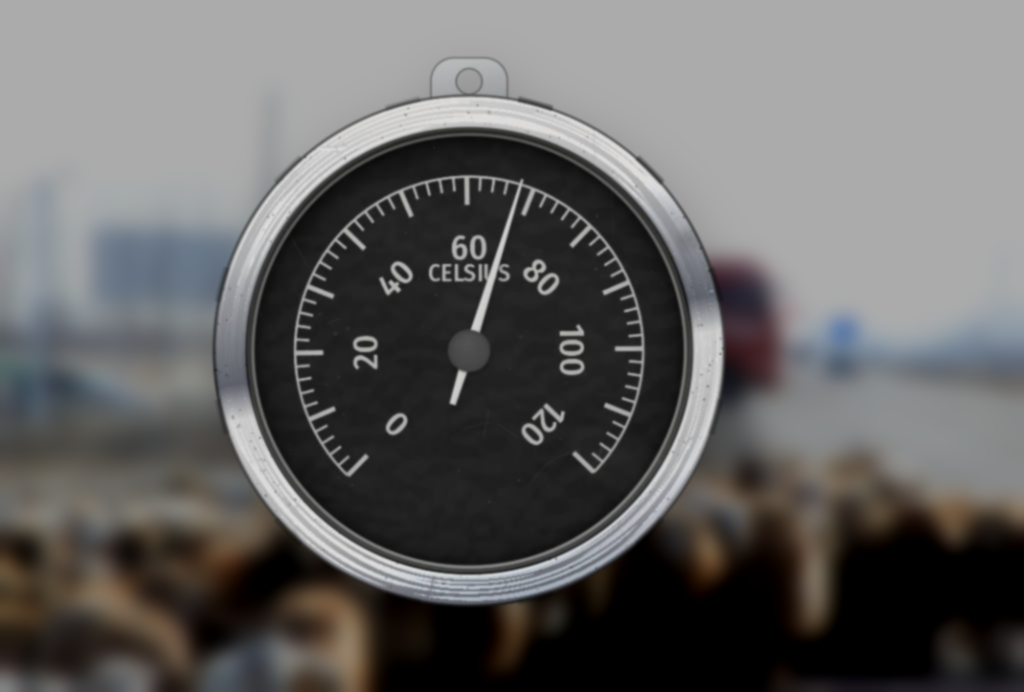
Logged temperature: 68 °C
